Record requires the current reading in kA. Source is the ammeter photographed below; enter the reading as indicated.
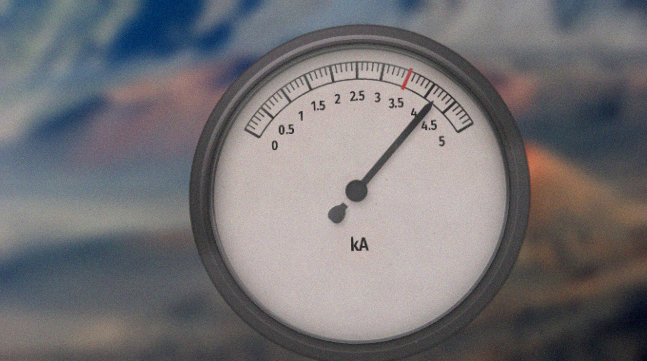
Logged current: 4.2 kA
